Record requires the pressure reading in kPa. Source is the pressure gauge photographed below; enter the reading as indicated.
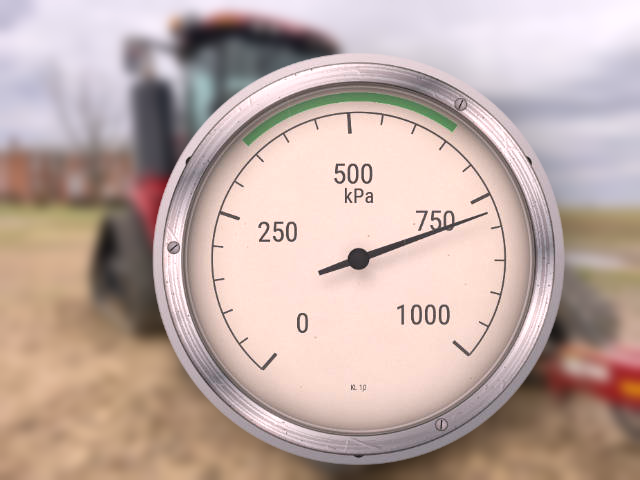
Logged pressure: 775 kPa
